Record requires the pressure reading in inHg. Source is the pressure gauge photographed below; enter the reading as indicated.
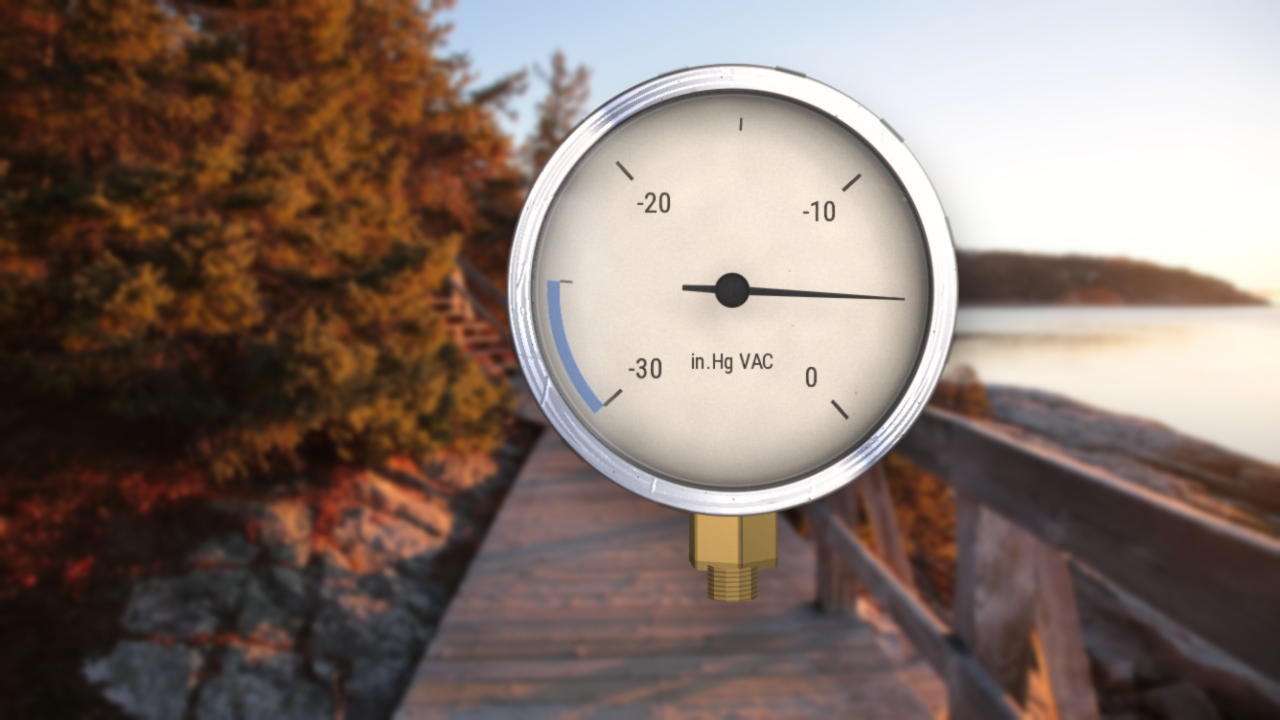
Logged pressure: -5 inHg
